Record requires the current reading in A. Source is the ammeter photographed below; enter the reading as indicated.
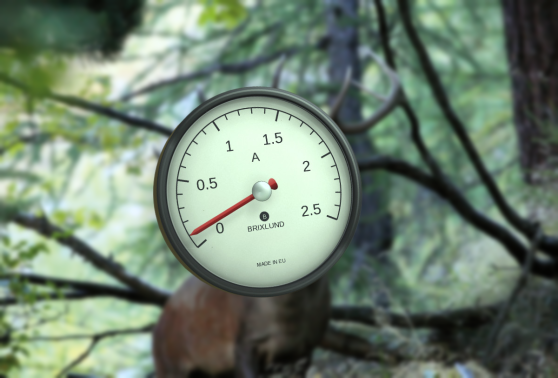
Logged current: 0.1 A
